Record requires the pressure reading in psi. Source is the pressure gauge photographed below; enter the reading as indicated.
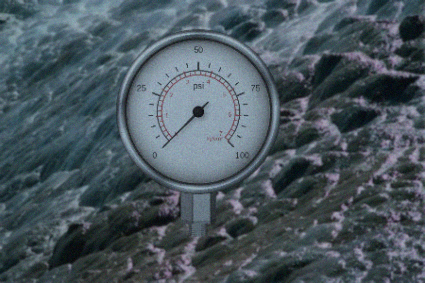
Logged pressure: 0 psi
